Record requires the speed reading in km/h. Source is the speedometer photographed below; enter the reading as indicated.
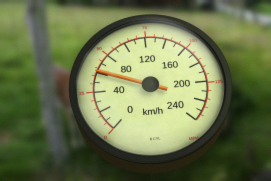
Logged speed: 60 km/h
